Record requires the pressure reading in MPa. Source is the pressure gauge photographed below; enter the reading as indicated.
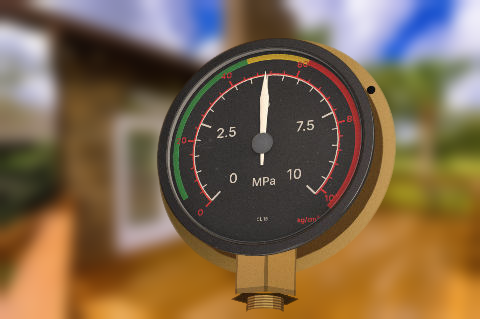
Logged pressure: 5 MPa
